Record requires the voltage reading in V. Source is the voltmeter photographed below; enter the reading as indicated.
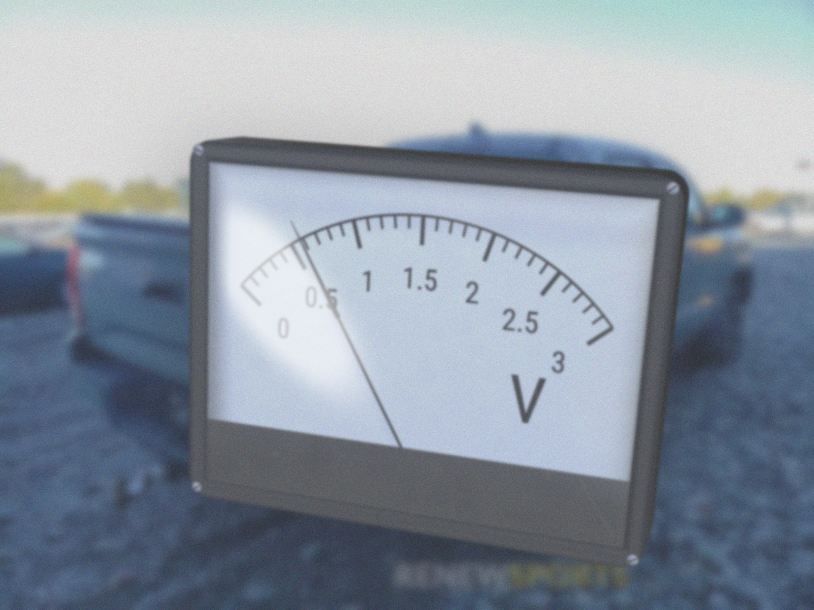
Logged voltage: 0.6 V
